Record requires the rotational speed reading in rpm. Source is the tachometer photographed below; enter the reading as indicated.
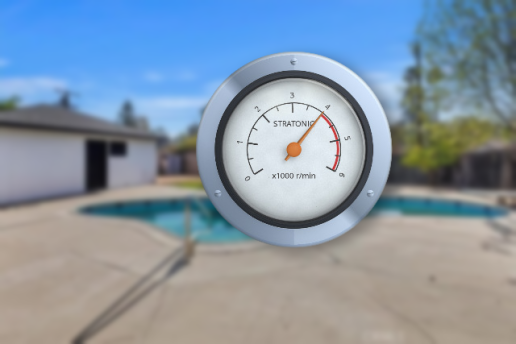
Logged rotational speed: 4000 rpm
